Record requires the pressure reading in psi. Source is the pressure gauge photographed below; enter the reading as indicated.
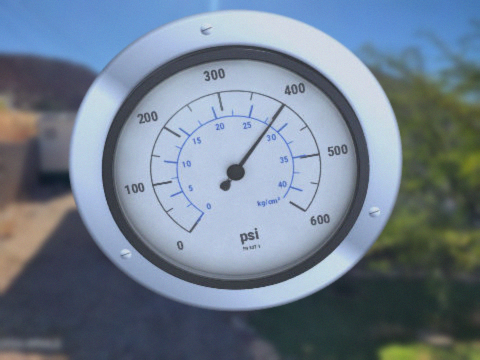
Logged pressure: 400 psi
